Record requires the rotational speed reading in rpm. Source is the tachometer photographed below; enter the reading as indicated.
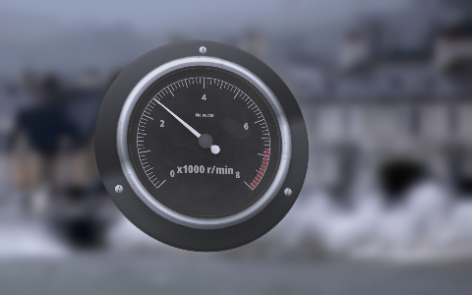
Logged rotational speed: 2500 rpm
